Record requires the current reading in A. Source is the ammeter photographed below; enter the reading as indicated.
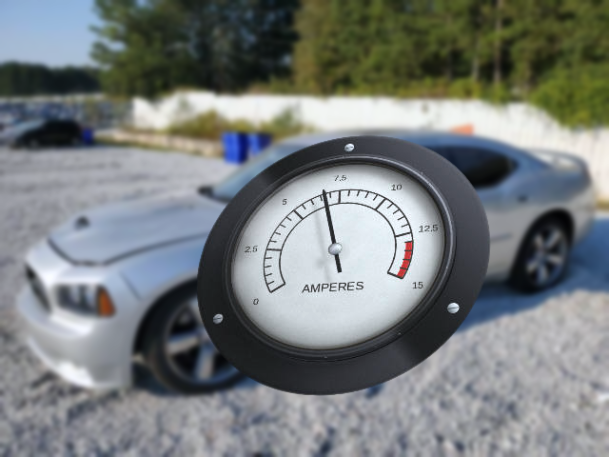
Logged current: 6.75 A
